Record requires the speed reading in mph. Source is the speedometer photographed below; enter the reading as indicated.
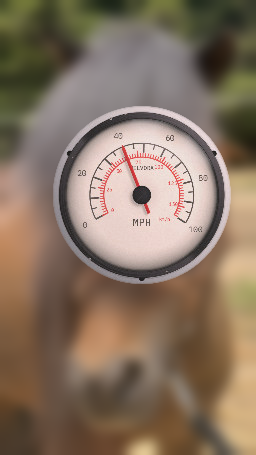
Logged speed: 40 mph
